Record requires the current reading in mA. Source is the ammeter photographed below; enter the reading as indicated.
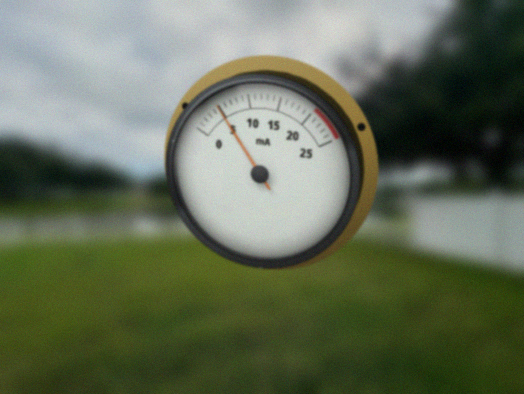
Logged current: 5 mA
